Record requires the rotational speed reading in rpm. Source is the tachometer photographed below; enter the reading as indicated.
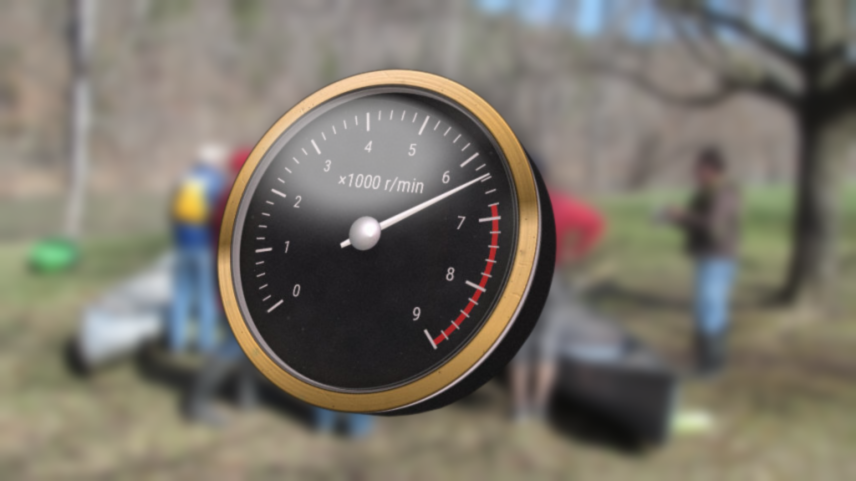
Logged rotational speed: 6400 rpm
